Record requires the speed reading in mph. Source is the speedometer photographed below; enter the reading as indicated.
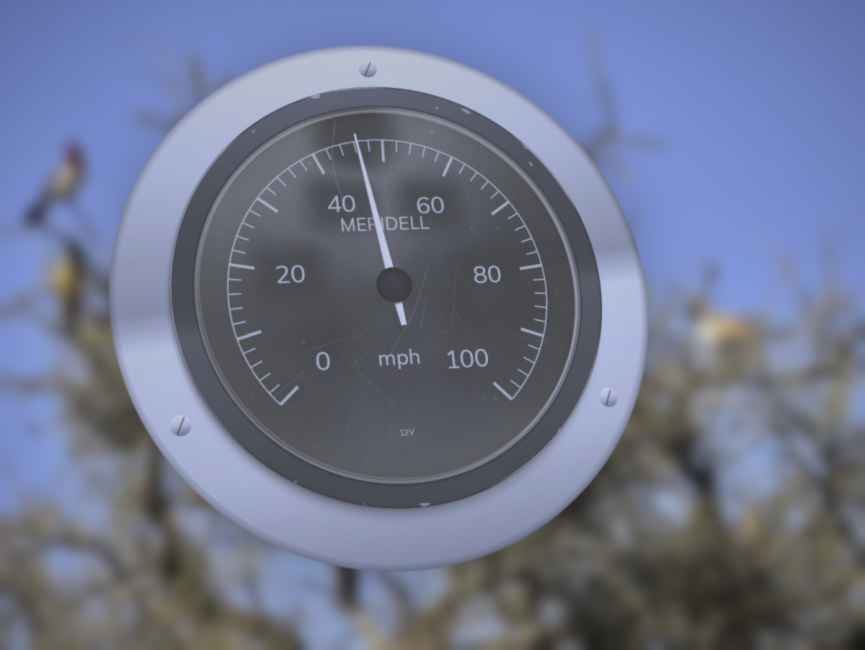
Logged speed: 46 mph
